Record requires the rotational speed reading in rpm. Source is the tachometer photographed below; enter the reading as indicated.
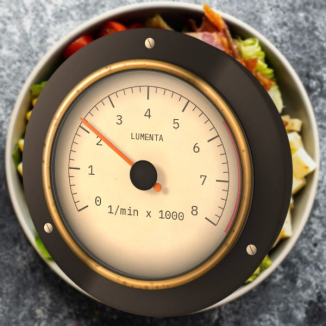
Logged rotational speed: 2200 rpm
